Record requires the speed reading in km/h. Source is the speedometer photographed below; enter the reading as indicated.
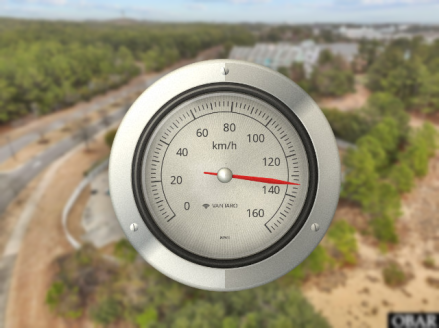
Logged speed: 134 km/h
